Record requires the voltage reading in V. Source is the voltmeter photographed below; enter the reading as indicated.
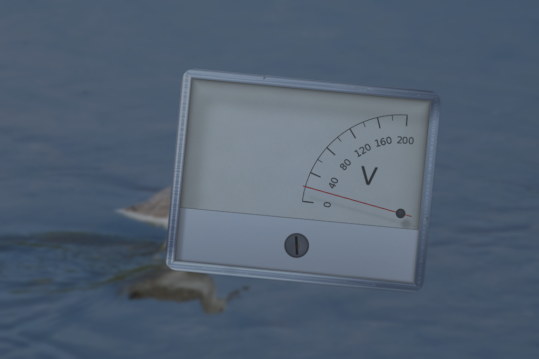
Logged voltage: 20 V
